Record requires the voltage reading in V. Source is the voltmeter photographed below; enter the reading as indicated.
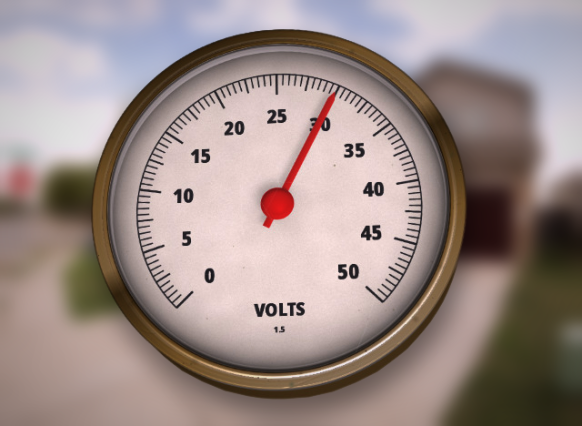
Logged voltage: 30 V
